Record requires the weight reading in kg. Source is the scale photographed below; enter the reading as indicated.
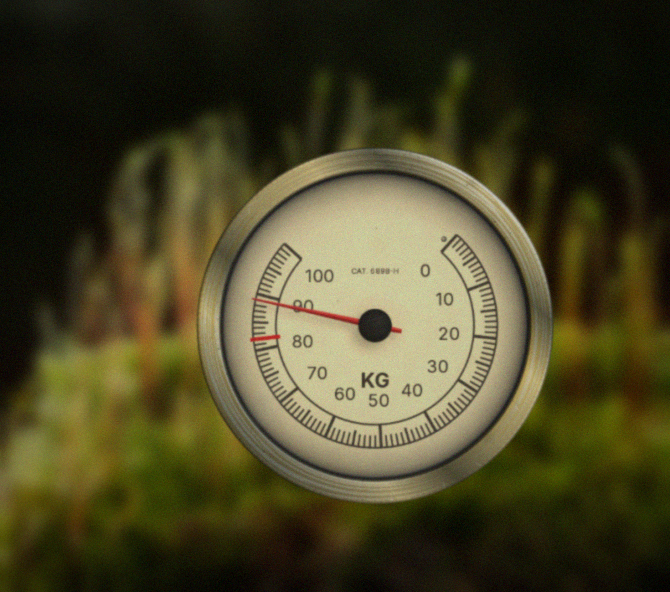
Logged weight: 89 kg
